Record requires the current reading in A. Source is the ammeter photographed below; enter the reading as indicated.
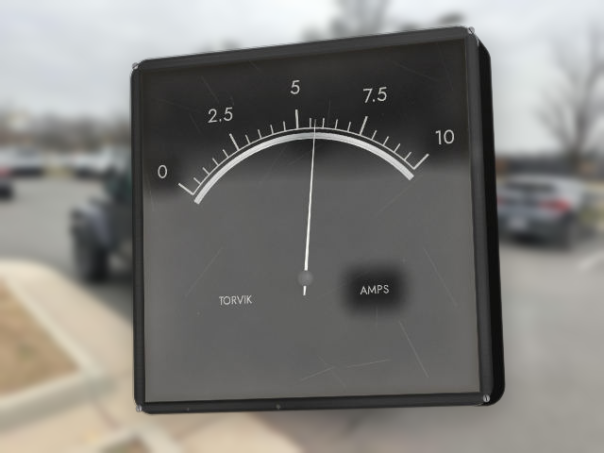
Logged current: 5.75 A
